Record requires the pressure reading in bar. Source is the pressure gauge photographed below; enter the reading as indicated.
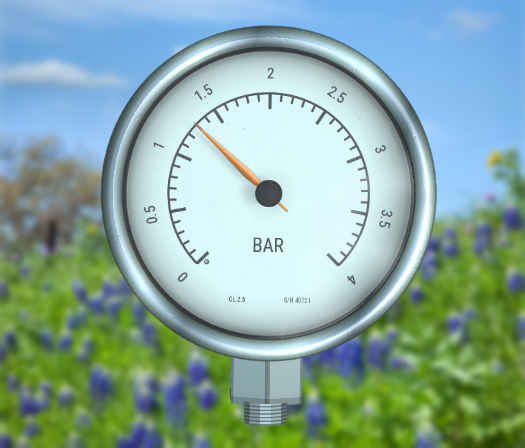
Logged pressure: 1.3 bar
